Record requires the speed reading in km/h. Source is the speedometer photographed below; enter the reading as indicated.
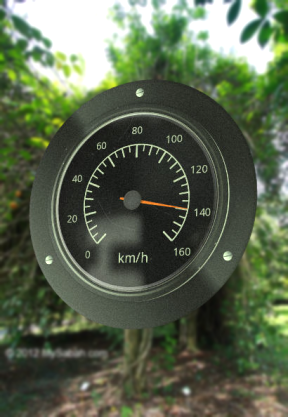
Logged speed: 140 km/h
